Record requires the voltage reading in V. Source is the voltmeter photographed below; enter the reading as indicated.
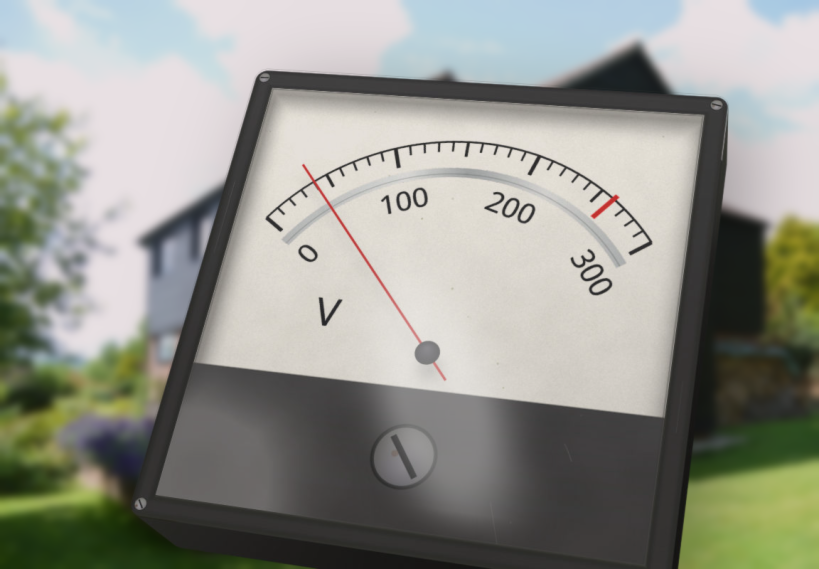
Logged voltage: 40 V
